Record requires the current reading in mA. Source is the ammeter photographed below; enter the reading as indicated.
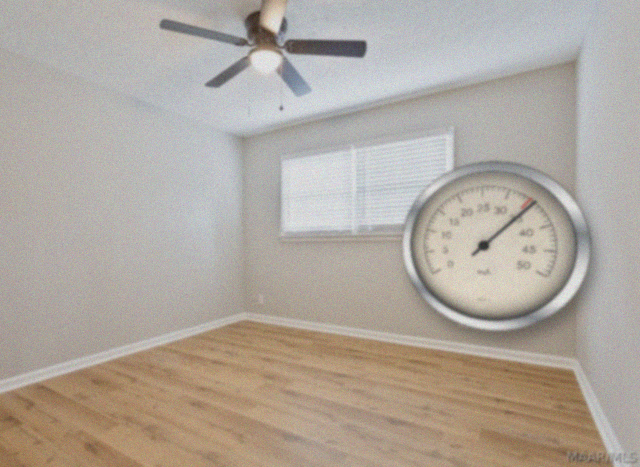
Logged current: 35 mA
